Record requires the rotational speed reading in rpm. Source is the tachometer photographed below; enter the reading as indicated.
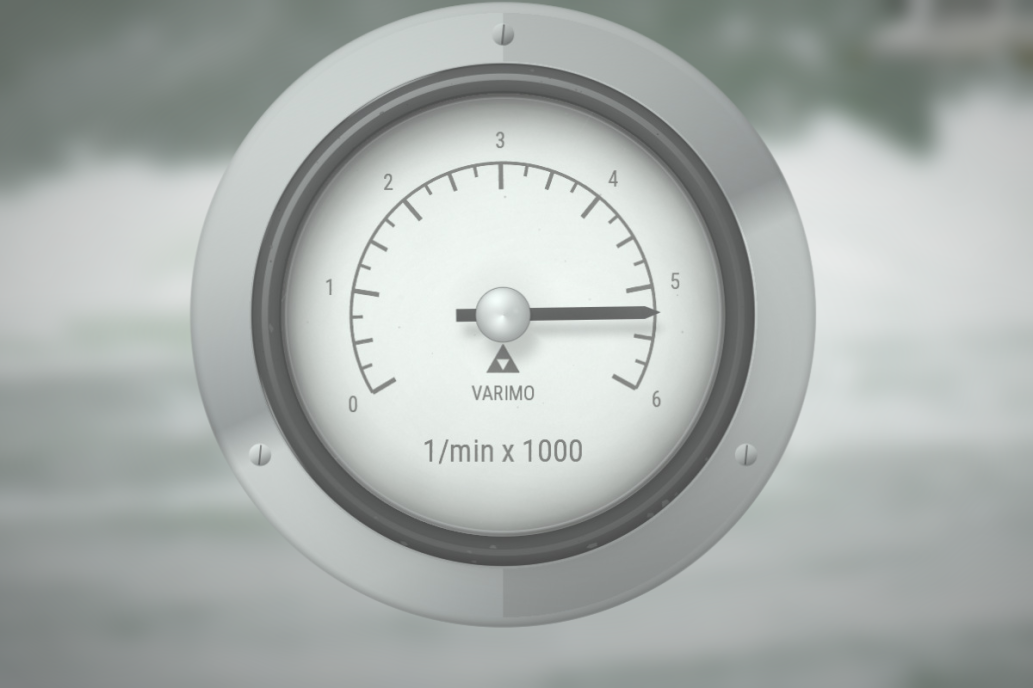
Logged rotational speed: 5250 rpm
